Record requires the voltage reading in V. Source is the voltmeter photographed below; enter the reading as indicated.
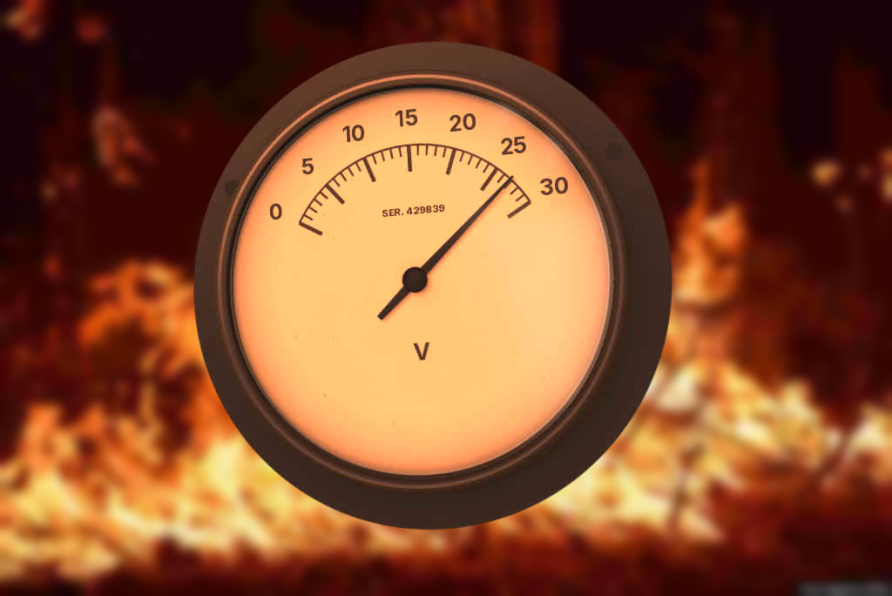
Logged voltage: 27 V
